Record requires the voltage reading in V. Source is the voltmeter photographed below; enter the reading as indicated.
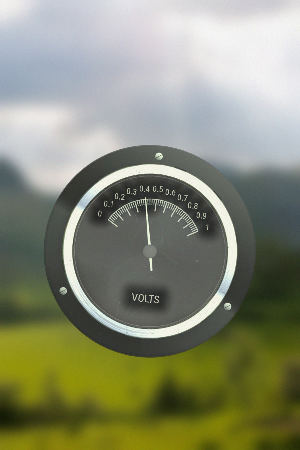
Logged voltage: 0.4 V
